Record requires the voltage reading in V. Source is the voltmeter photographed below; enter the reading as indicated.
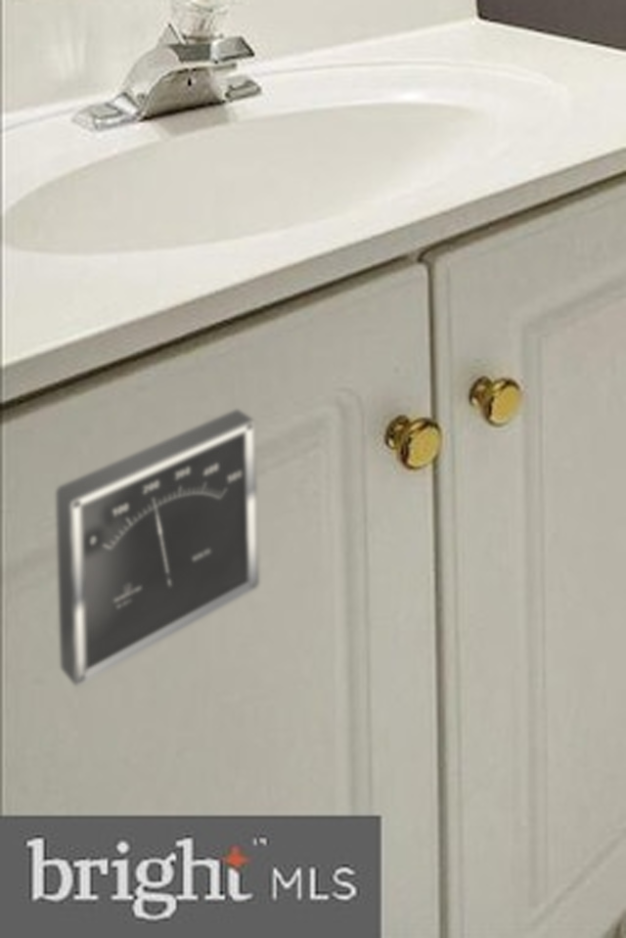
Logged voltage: 200 V
